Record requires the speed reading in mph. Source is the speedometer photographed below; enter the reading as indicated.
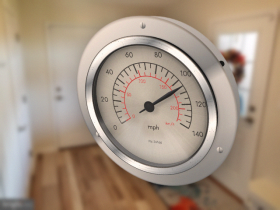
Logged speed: 105 mph
